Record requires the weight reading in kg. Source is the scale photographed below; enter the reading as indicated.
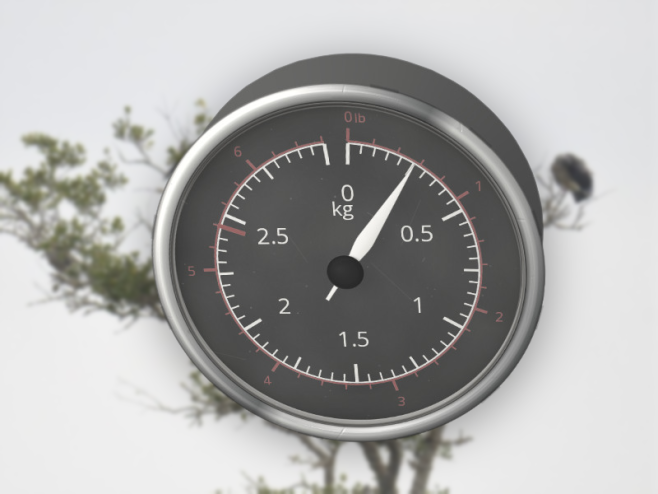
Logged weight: 0.25 kg
